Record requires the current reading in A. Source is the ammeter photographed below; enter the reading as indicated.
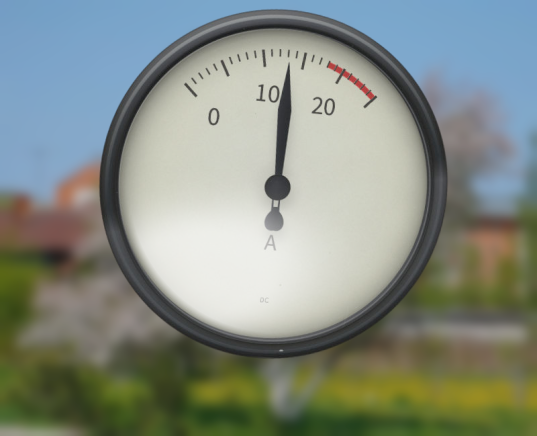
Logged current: 13 A
